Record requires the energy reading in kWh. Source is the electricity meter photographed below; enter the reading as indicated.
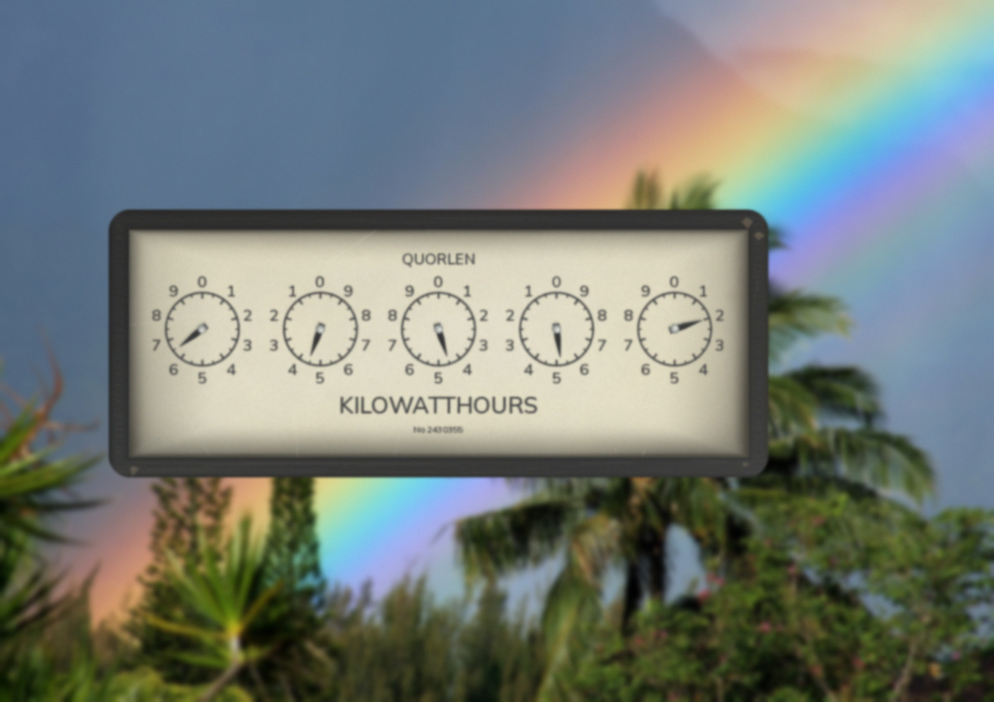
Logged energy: 64452 kWh
